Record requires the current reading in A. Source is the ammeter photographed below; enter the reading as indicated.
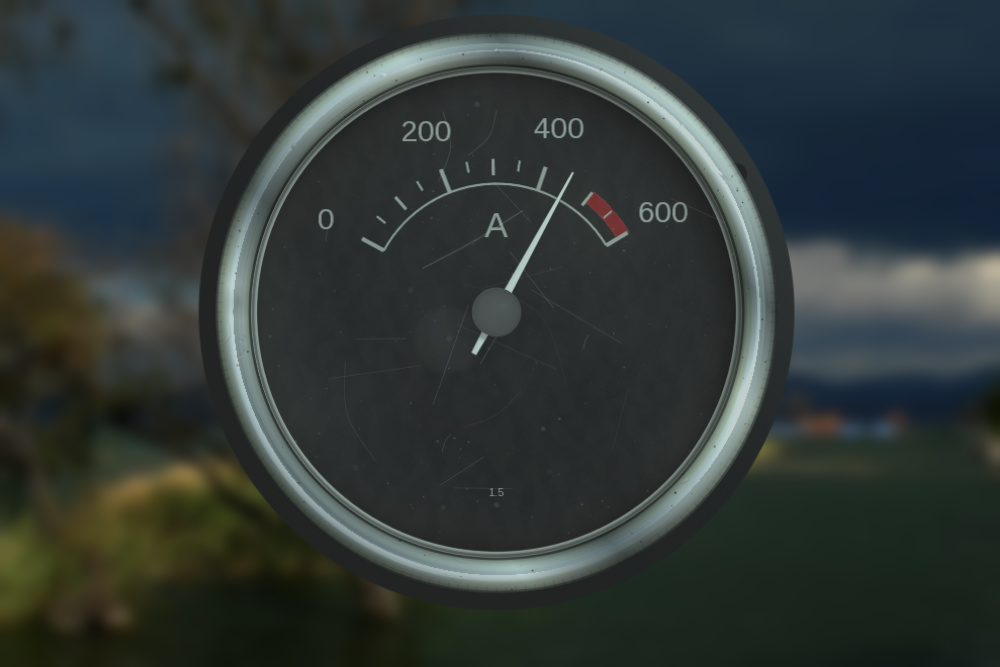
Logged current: 450 A
